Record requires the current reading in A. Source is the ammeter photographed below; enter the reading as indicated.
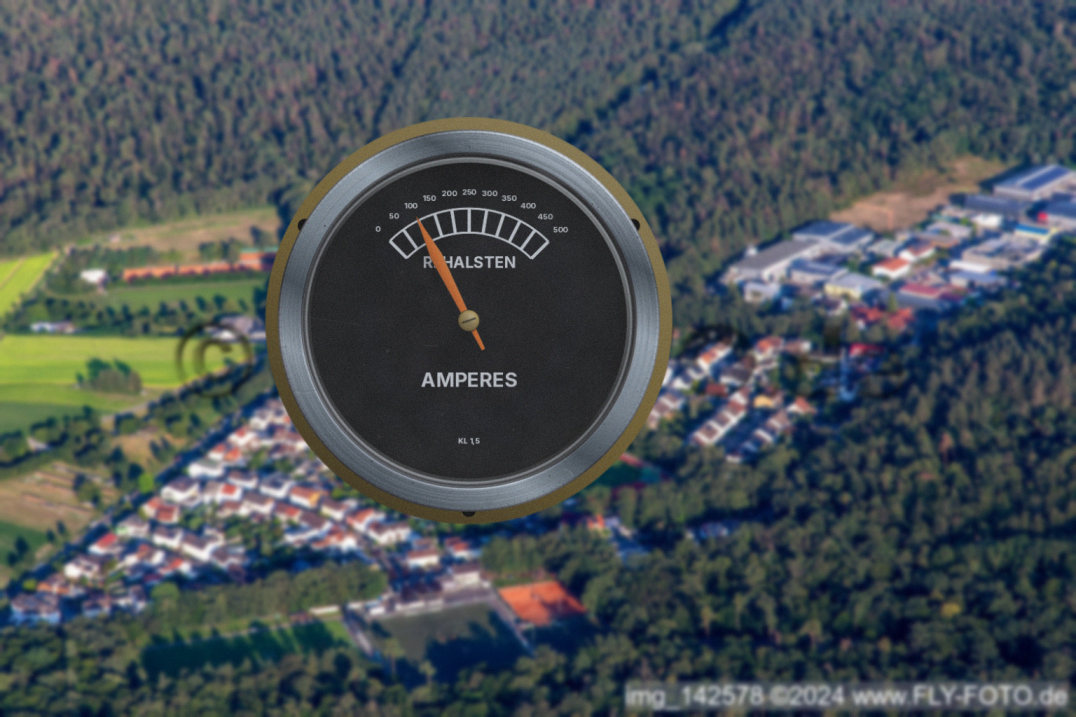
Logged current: 100 A
